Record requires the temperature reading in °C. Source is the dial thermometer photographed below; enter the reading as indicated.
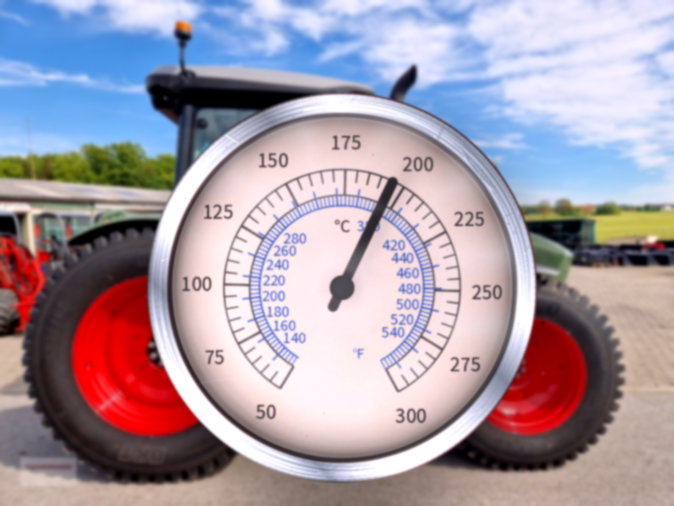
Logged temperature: 195 °C
